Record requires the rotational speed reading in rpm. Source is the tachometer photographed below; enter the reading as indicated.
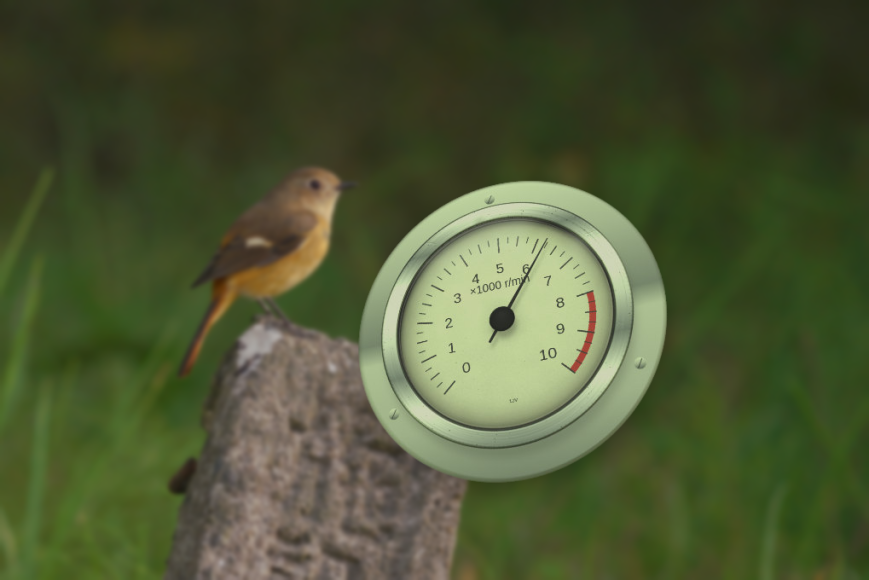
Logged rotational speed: 6250 rpm
